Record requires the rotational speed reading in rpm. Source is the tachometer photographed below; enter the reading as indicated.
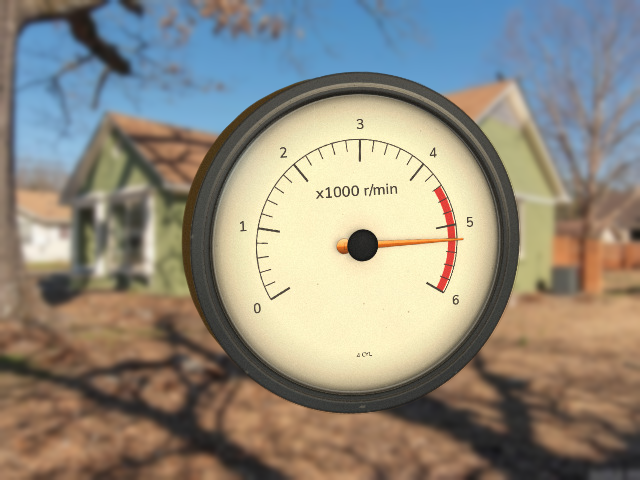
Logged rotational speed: 5200 rpm
